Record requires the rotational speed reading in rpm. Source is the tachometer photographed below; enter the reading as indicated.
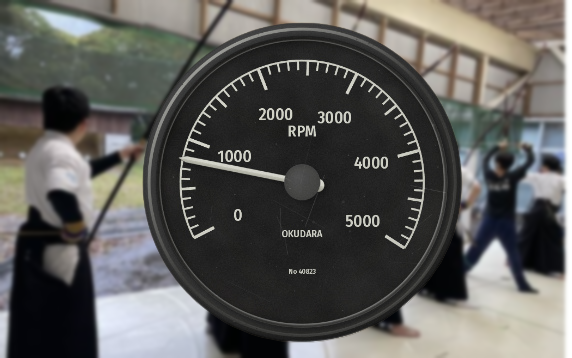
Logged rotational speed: 800 rpm
